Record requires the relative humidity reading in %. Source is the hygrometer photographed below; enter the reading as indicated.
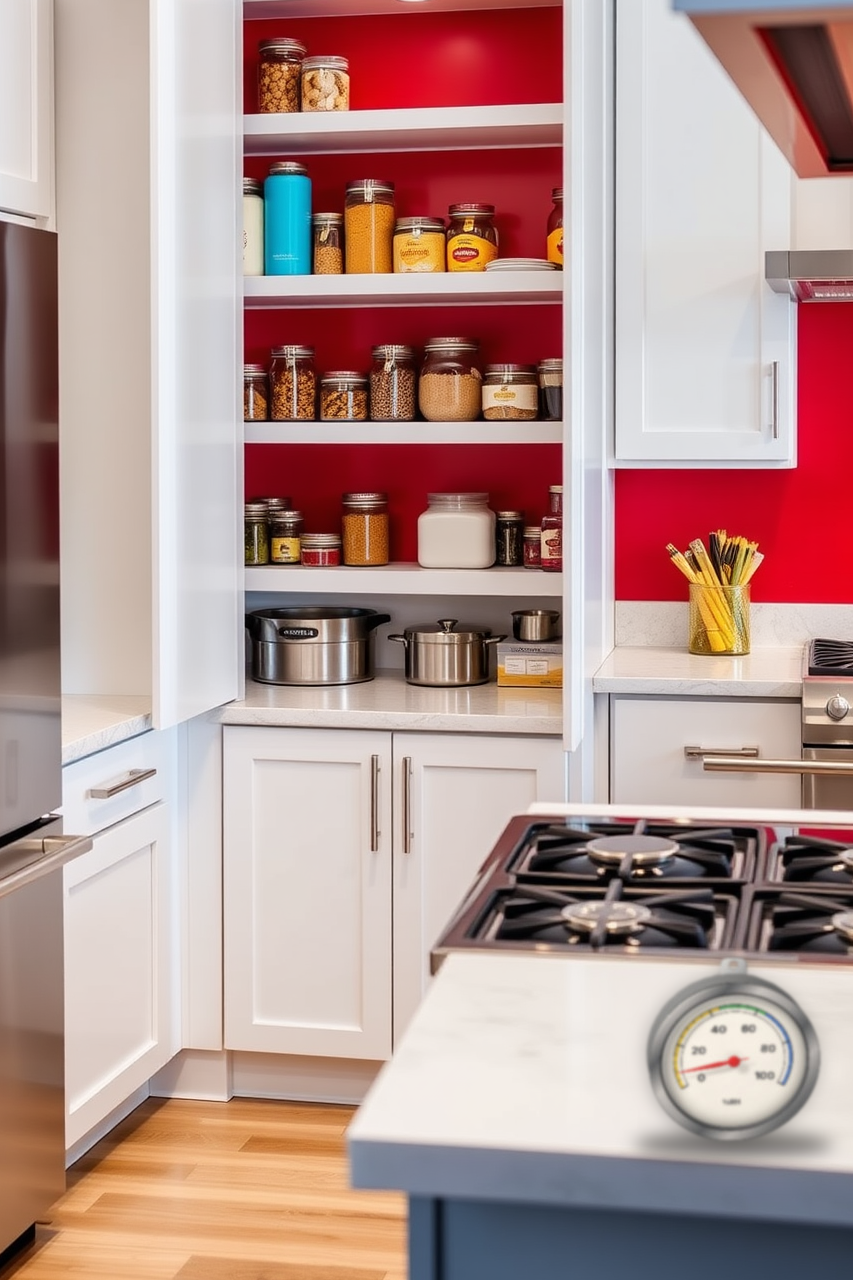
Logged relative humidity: 8 %
